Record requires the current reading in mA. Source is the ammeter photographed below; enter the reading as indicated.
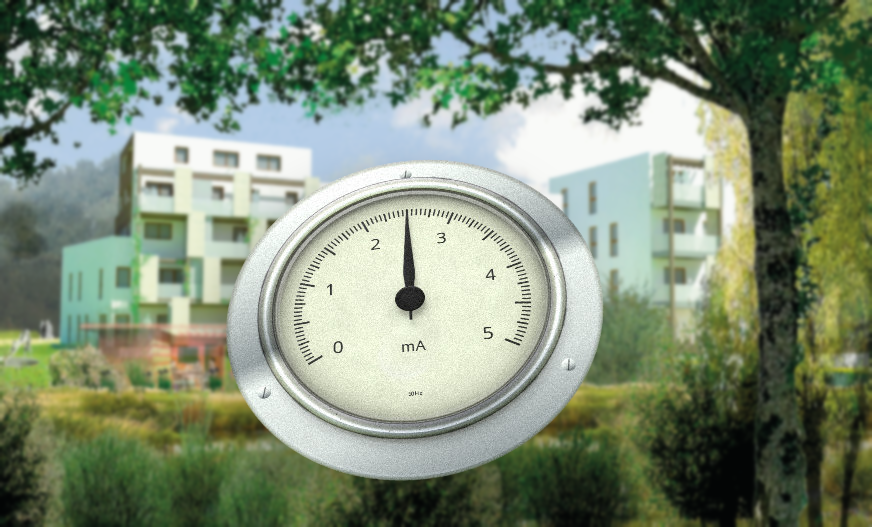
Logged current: 2.5 mA
